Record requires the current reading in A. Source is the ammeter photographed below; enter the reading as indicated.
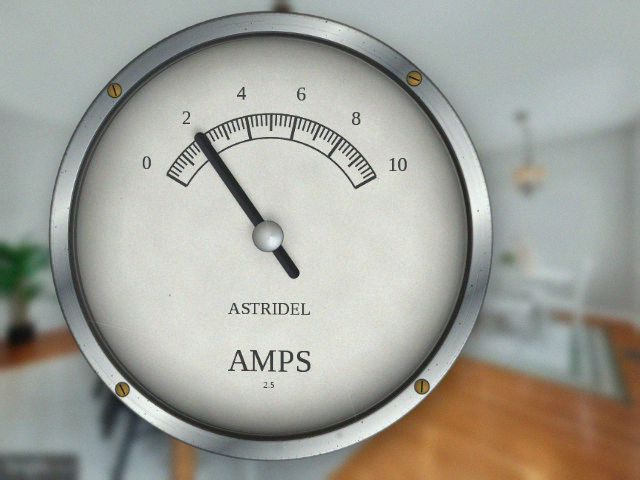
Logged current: 2 A
